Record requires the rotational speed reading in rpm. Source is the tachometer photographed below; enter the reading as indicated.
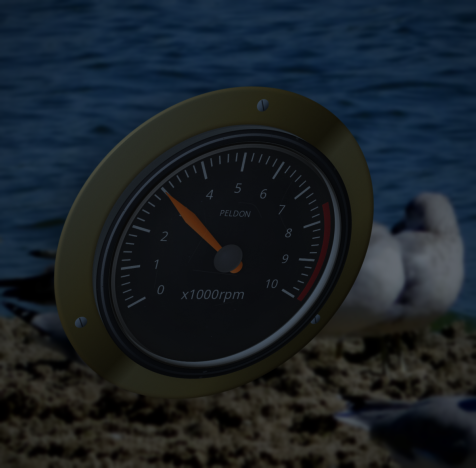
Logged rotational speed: 3000 rpm
